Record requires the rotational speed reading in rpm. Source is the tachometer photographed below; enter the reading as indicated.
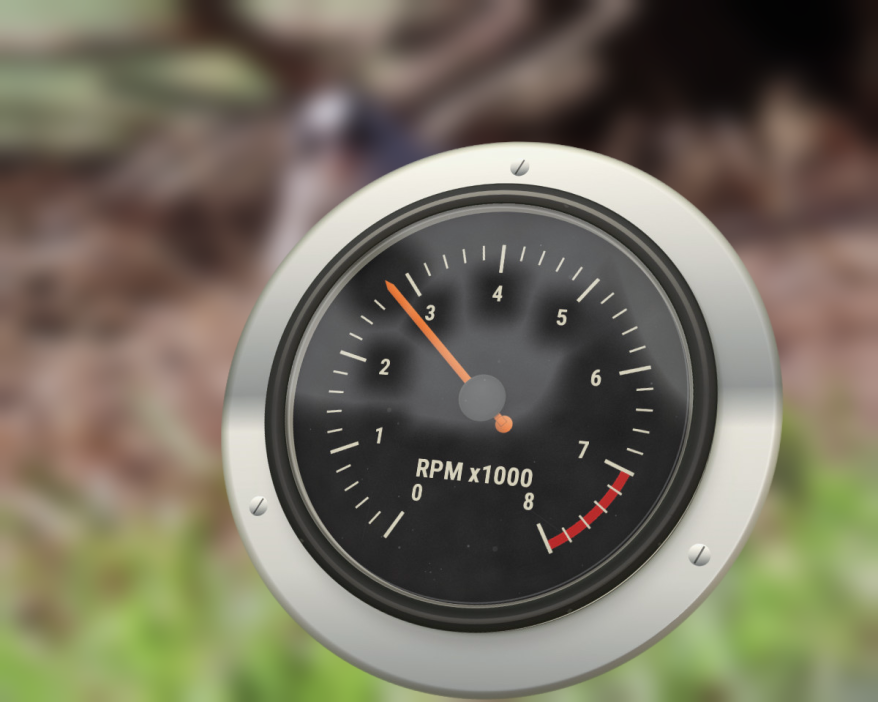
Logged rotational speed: 2800 rpm
